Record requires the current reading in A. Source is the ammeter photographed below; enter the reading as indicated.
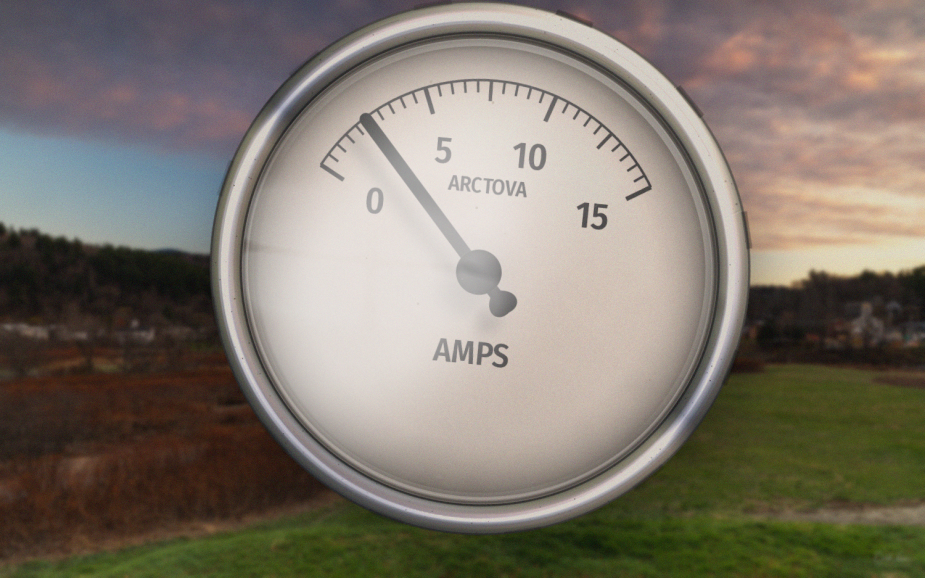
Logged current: 2.5 A
